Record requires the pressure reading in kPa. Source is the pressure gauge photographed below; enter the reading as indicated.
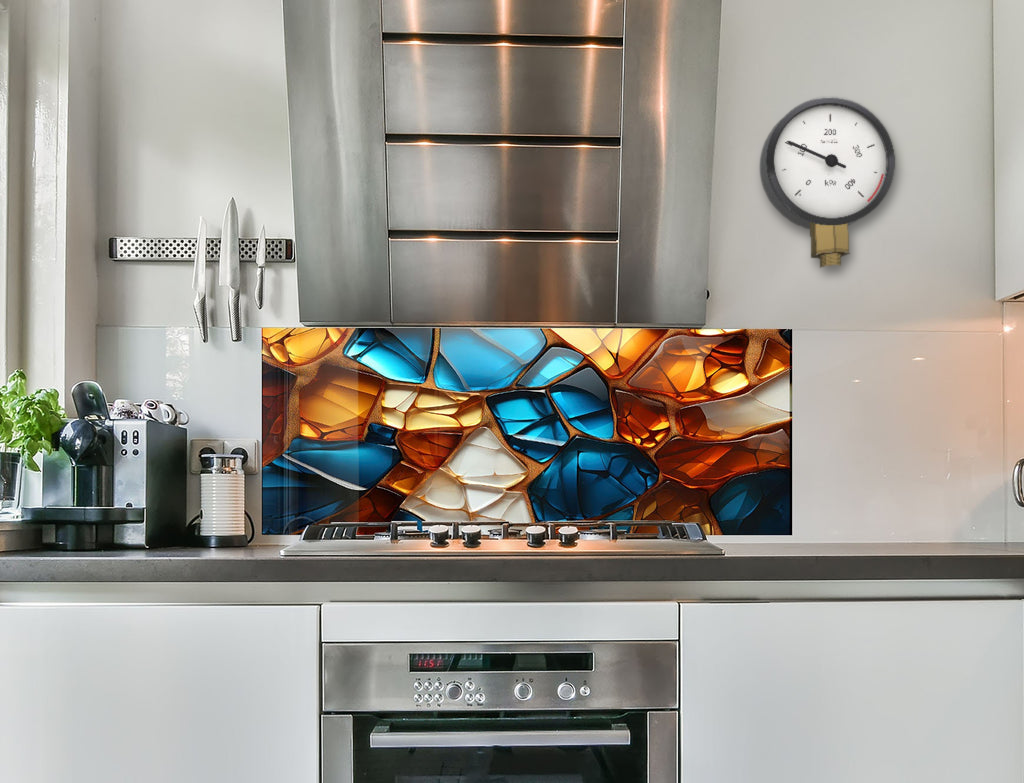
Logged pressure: 100 kPa
